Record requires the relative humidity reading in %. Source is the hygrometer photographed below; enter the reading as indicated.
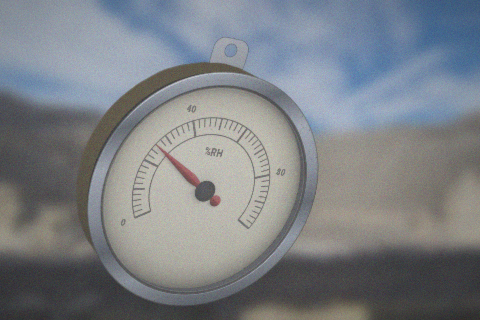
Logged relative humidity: 26 %
